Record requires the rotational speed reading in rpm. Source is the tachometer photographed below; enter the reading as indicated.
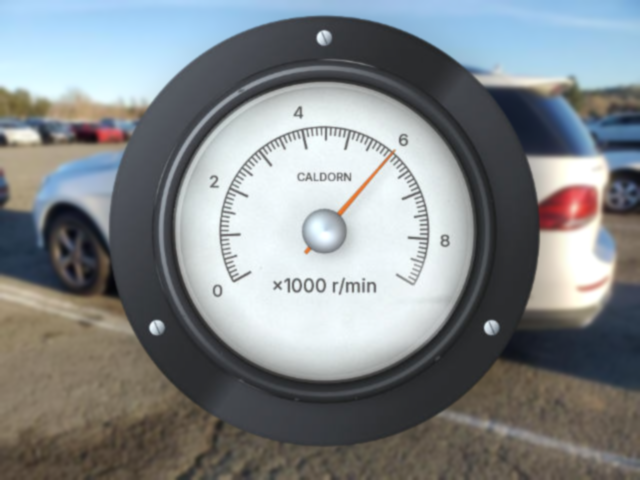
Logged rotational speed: 6000 rpm
